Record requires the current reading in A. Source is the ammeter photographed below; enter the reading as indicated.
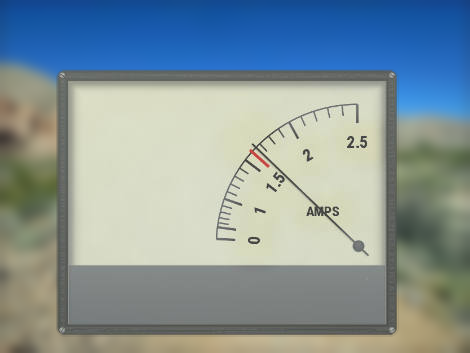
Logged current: 1.65 A
